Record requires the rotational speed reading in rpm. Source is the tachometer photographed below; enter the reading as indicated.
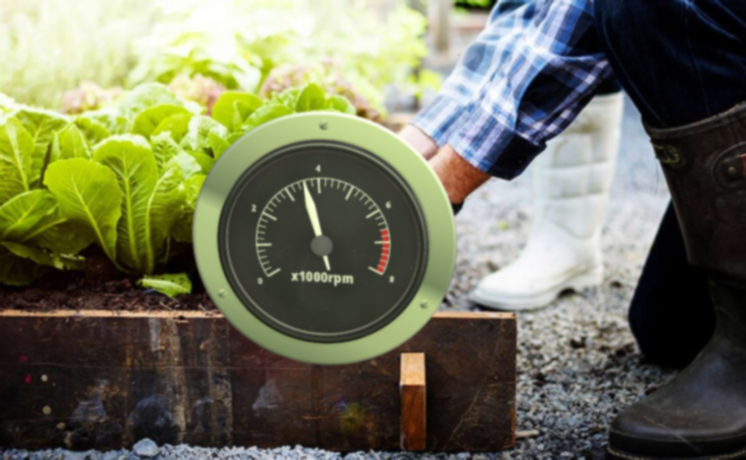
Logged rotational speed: 3600 rpm
